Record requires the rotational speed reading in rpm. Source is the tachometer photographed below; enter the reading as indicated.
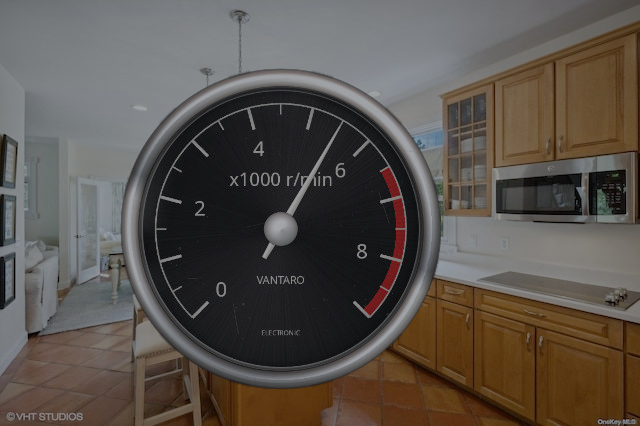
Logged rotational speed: 5500 rpm
